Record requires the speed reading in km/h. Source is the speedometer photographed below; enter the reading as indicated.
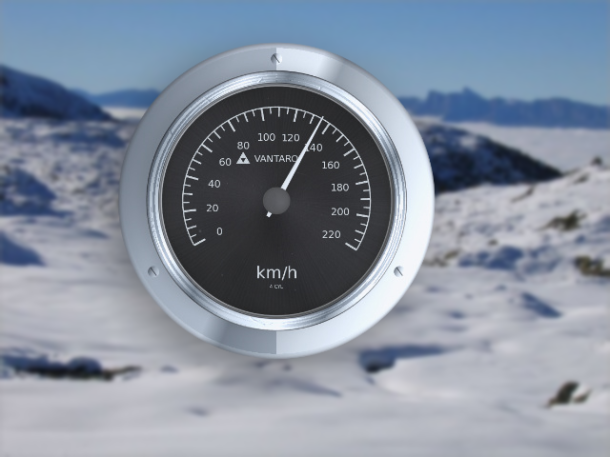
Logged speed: 135 km/h
